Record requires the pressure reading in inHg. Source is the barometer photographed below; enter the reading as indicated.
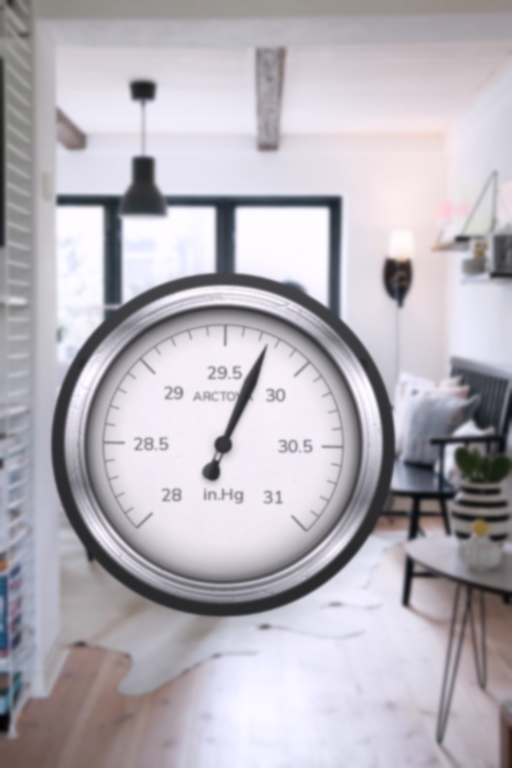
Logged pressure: 29.75 inHg
